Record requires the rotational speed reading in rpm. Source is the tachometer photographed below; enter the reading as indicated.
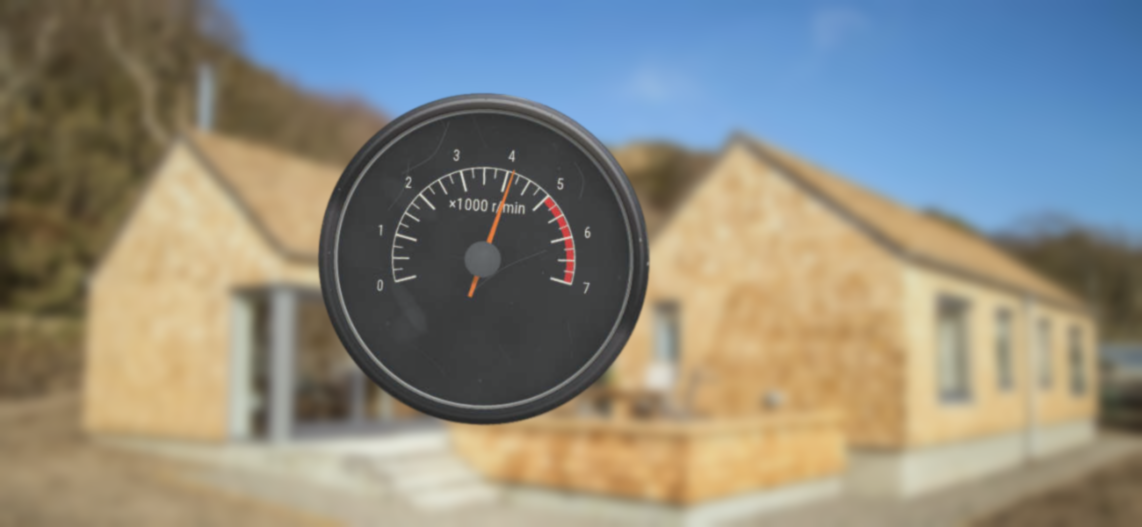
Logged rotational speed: 4125 rpm
